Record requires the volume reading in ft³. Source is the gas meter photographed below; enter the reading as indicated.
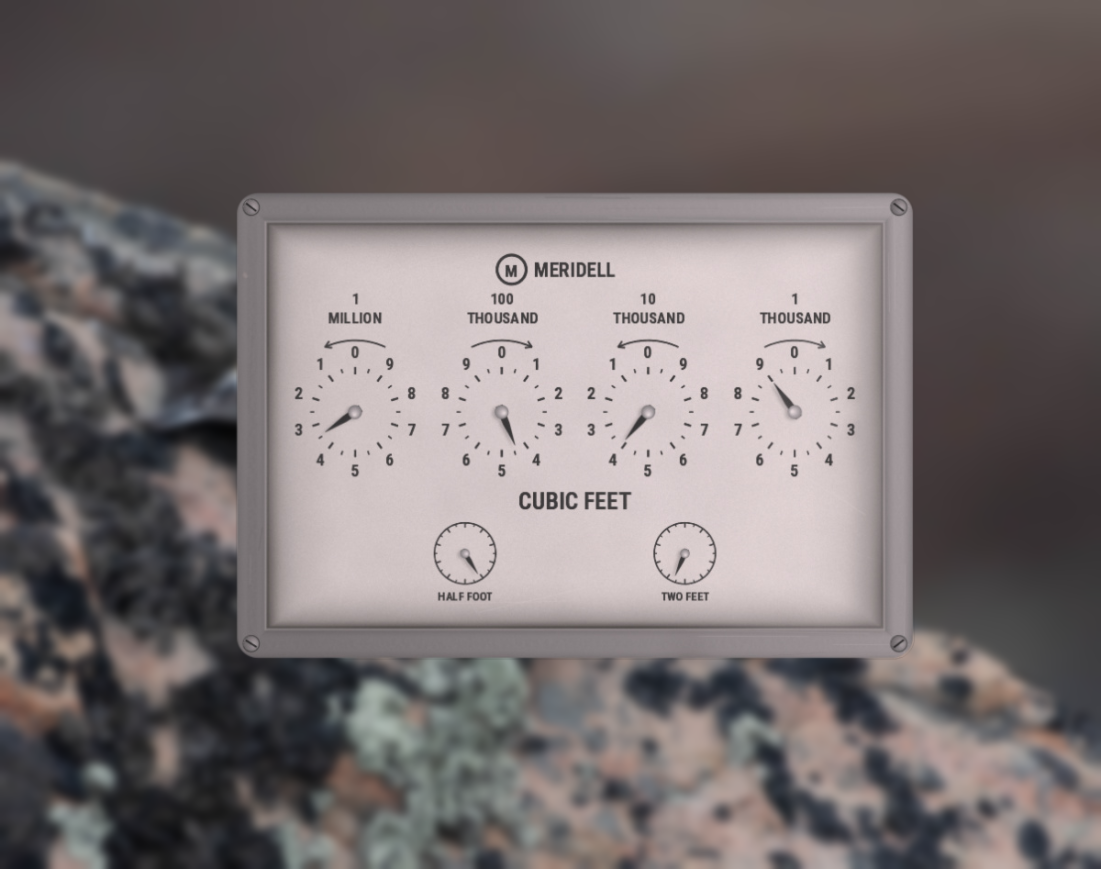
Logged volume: 343900 ft³
